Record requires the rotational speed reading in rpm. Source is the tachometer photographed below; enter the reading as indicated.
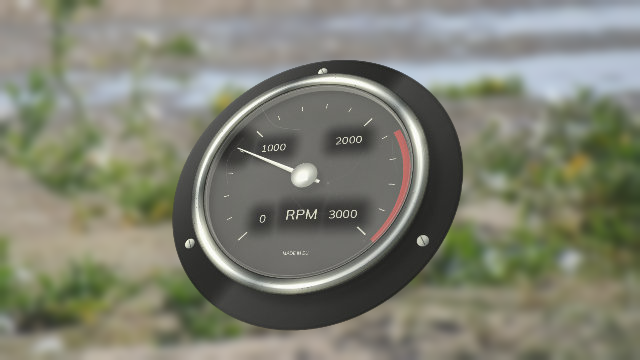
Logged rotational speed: 800 rpm
